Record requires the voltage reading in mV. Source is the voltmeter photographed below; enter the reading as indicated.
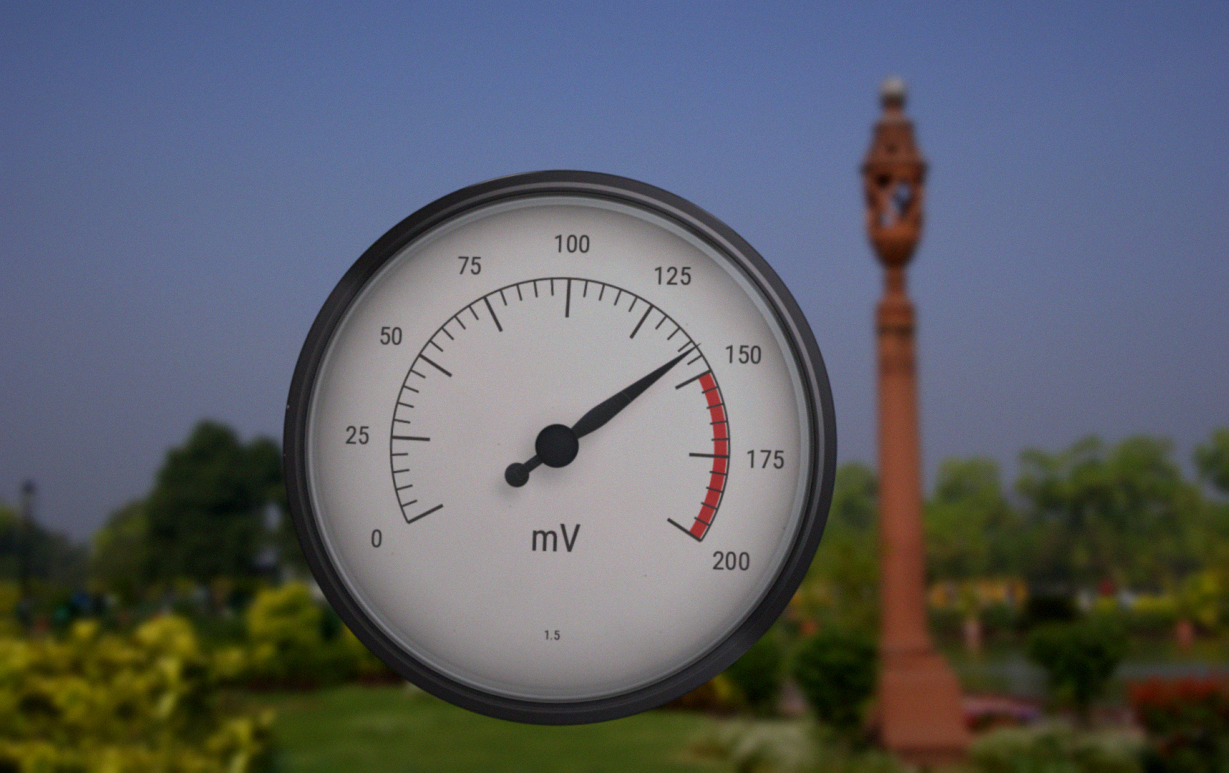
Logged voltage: 142.5 mV
